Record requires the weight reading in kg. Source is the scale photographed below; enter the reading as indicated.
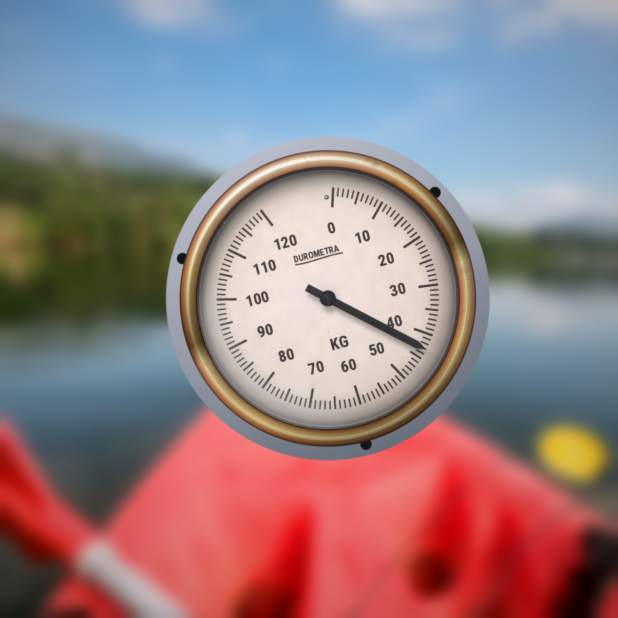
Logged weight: 43 kg
